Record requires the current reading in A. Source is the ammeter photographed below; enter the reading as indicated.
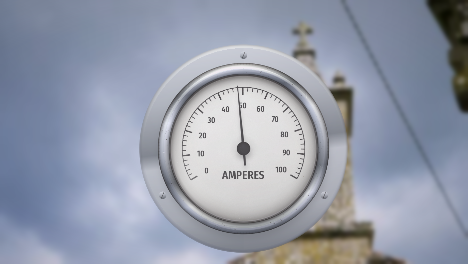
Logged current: 48 A
